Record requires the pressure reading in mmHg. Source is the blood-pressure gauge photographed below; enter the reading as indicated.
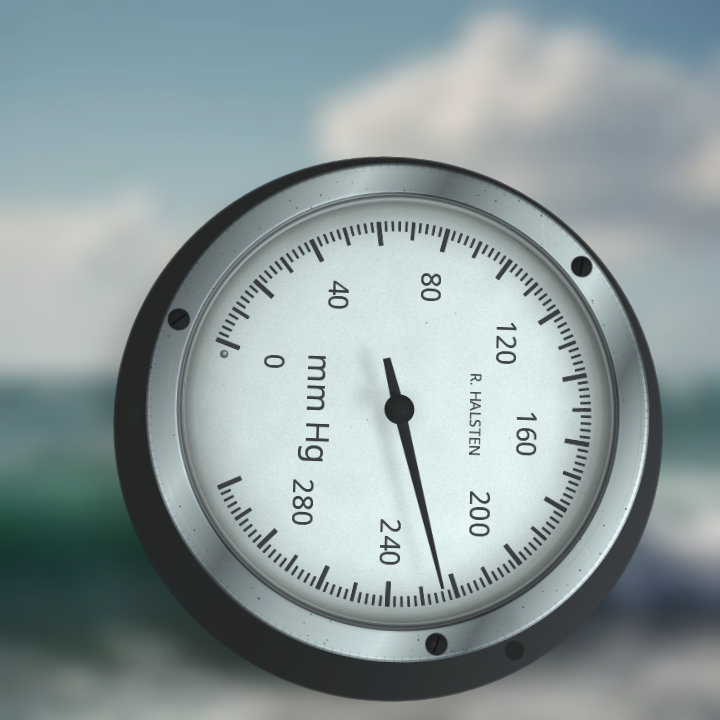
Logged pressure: 224 mmHg
